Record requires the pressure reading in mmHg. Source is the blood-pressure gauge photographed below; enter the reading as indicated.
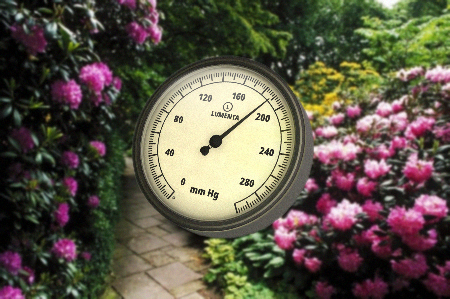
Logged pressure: 190 mmHg
